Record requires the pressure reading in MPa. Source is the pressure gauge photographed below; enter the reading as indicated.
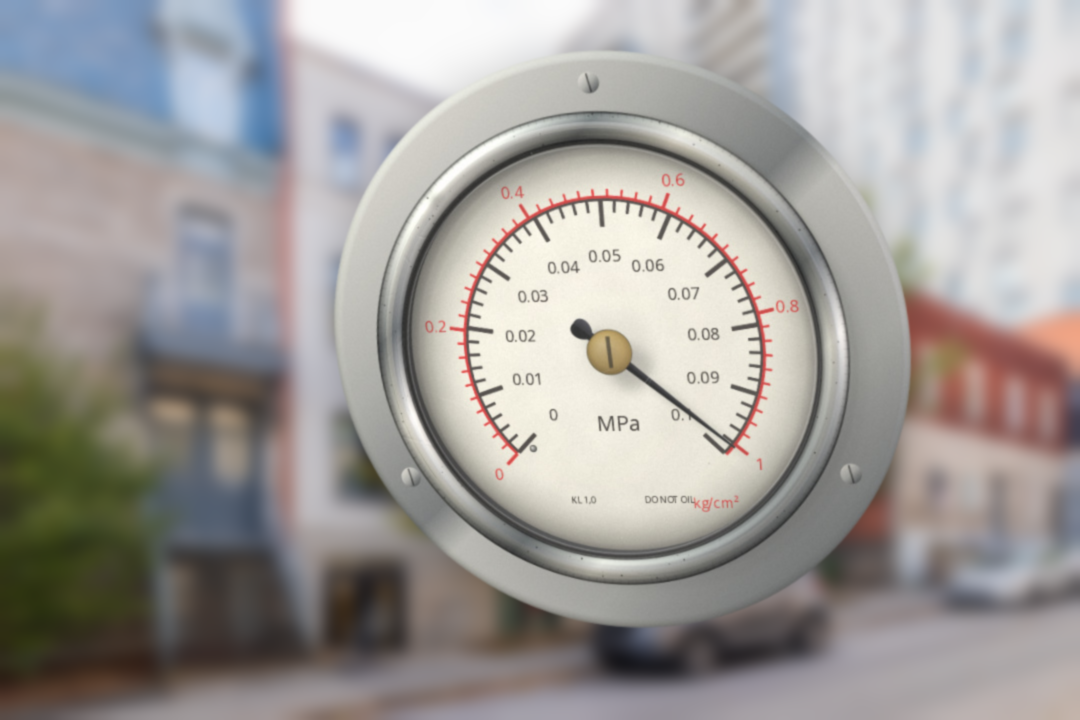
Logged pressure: 0.098 MPa
